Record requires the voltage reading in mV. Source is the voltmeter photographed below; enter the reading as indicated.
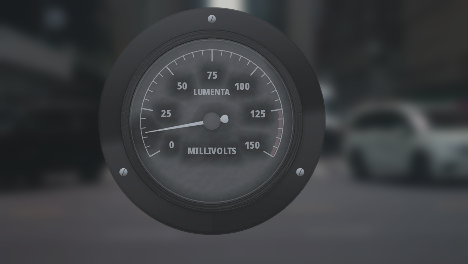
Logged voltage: 12.5 mV
